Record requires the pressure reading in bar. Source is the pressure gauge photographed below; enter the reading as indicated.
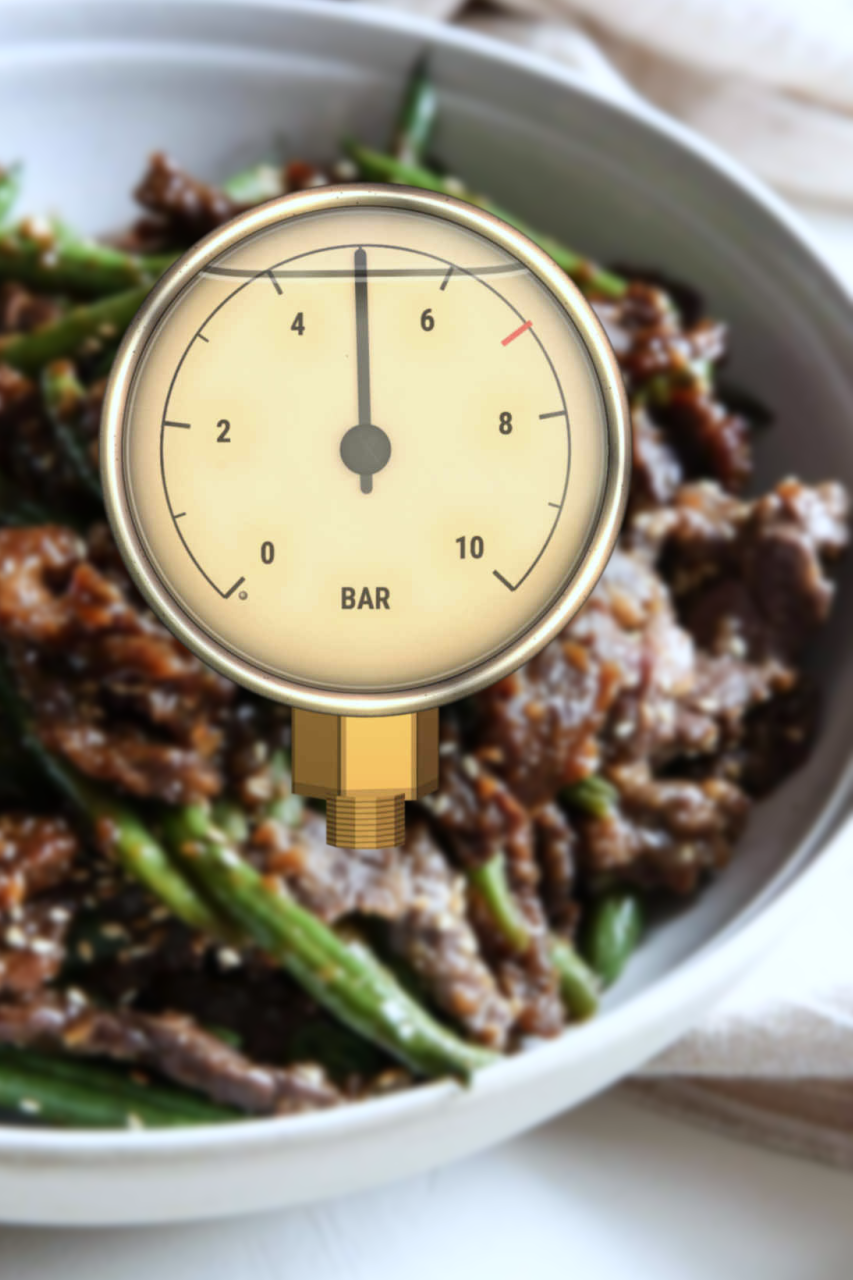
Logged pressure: 5 bar
